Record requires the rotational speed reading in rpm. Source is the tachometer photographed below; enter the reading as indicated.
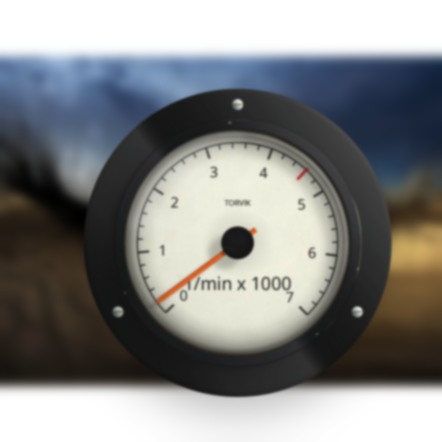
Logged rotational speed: 200 rpm
